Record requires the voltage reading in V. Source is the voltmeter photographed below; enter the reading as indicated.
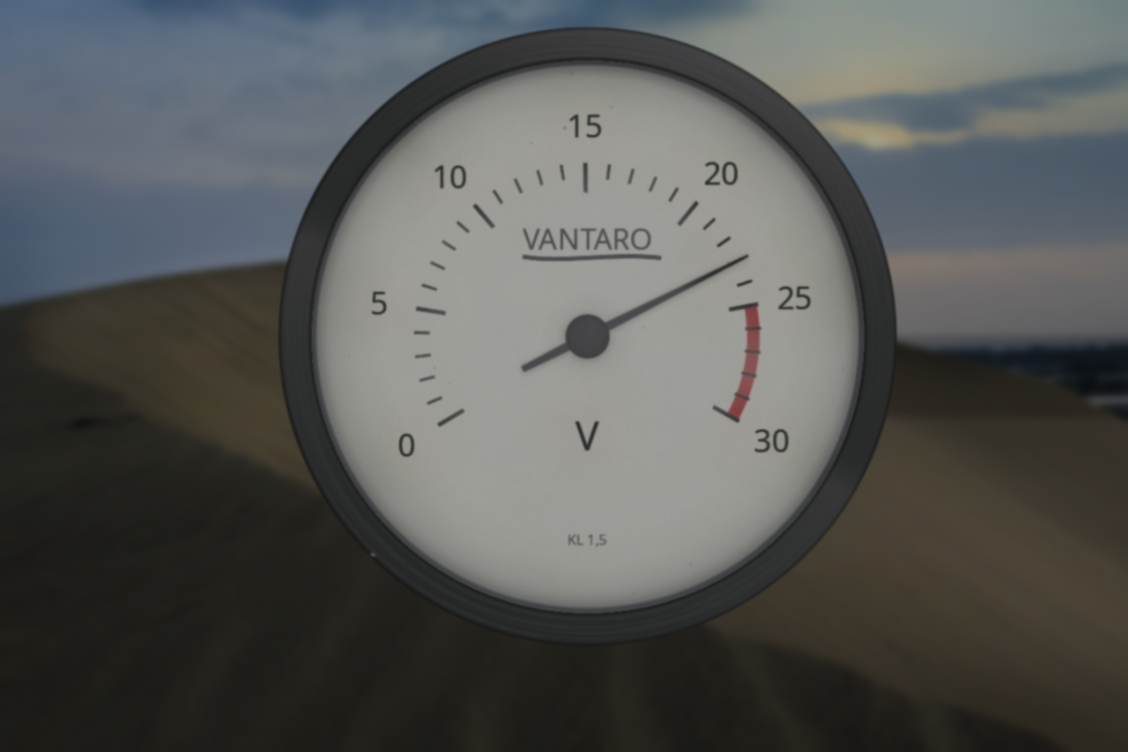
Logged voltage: 23 V
